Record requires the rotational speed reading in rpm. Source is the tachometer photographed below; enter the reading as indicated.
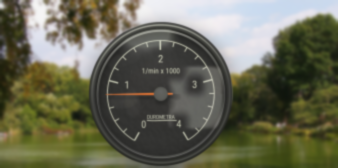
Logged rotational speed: 800 rpm
